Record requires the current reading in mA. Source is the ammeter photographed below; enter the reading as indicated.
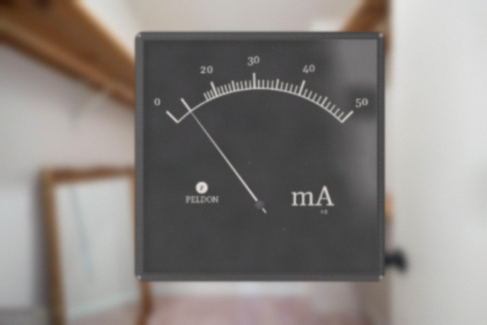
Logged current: 10 mA
